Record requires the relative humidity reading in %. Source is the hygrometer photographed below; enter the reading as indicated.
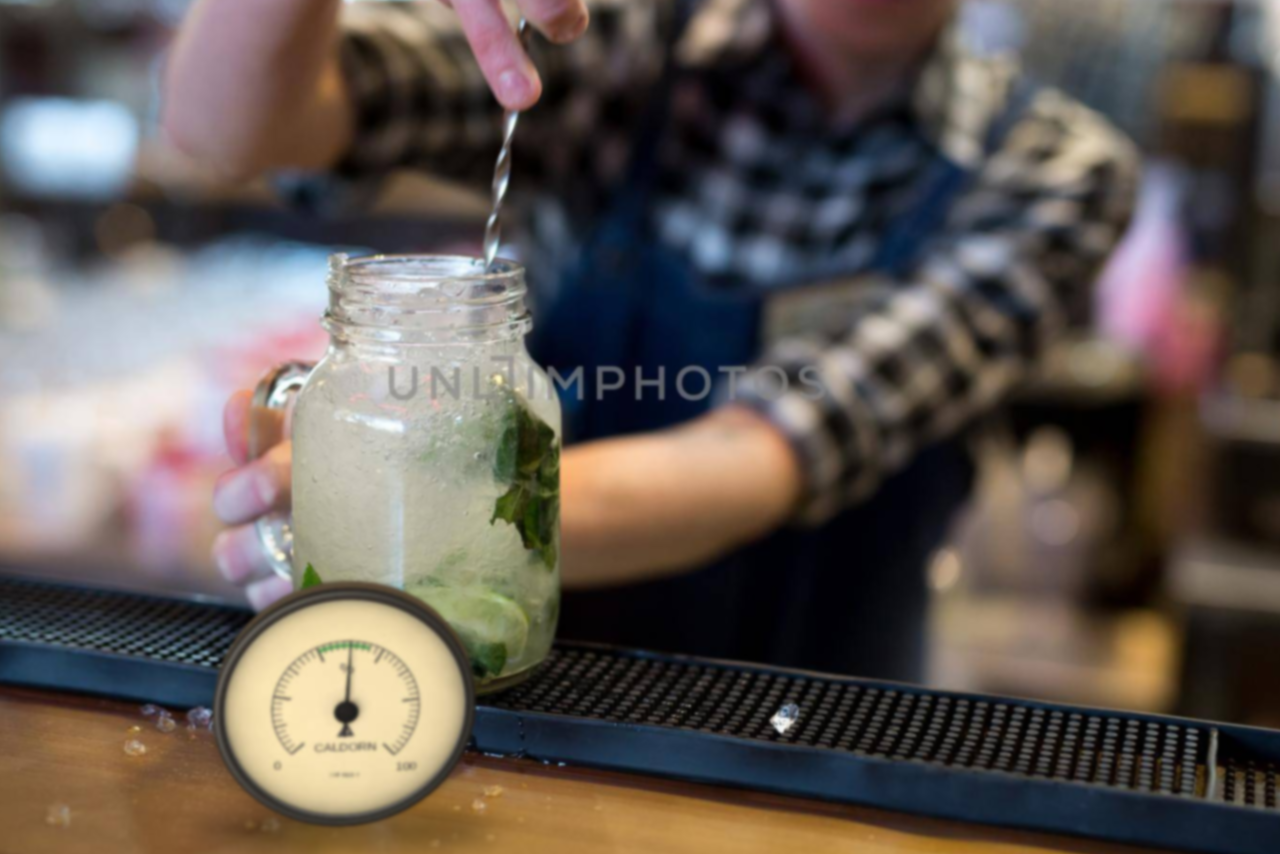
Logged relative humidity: 50 %
